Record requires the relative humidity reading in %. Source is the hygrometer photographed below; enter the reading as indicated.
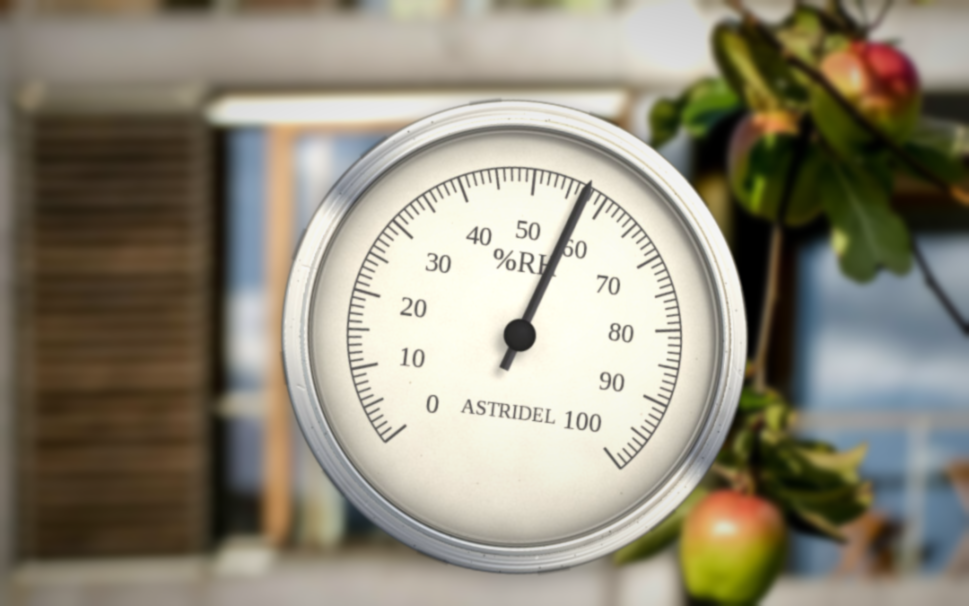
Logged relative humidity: 57 %
